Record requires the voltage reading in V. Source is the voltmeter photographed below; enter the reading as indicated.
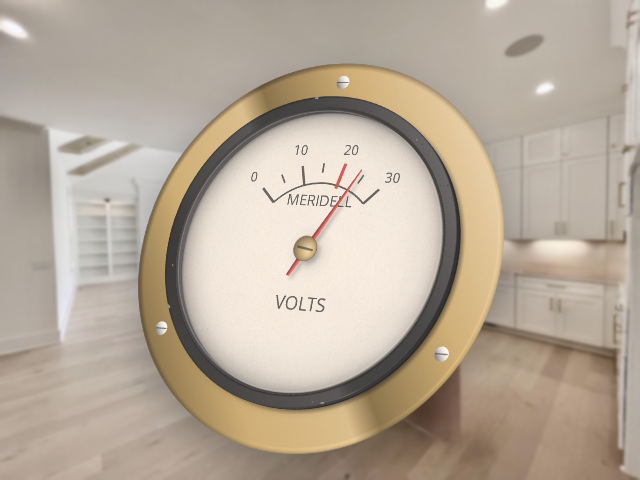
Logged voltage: 25 V
